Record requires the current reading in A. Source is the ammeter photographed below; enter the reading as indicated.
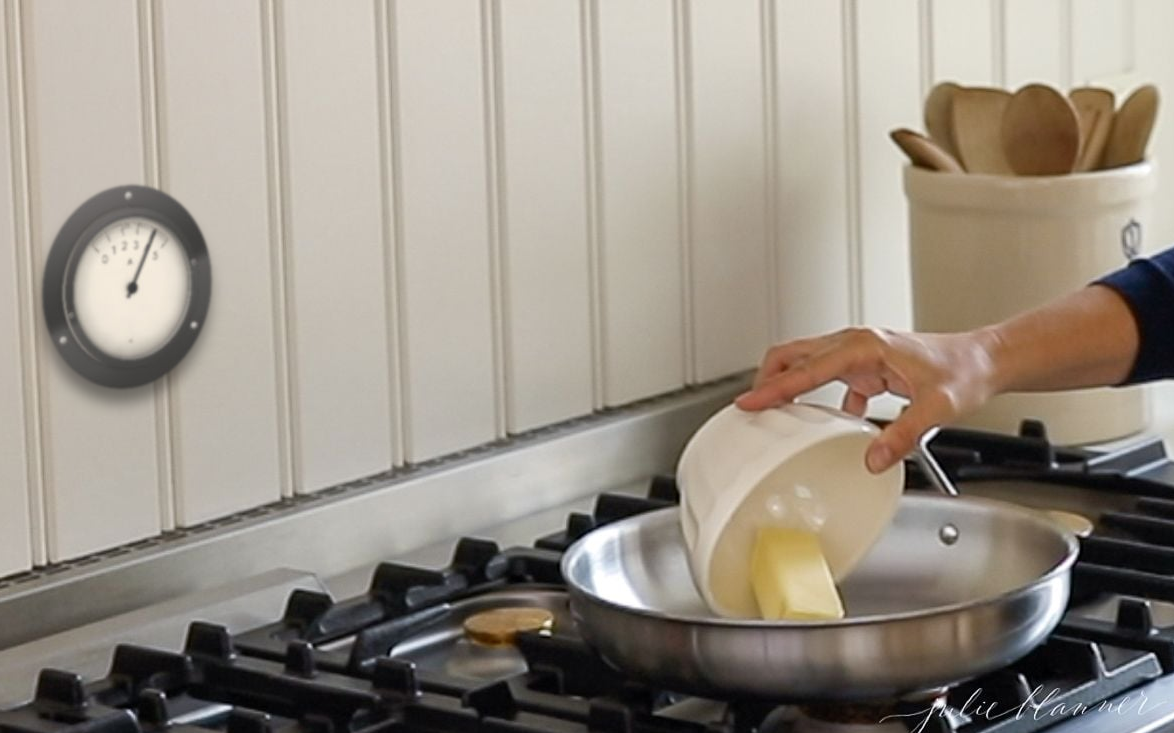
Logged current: 4 A
